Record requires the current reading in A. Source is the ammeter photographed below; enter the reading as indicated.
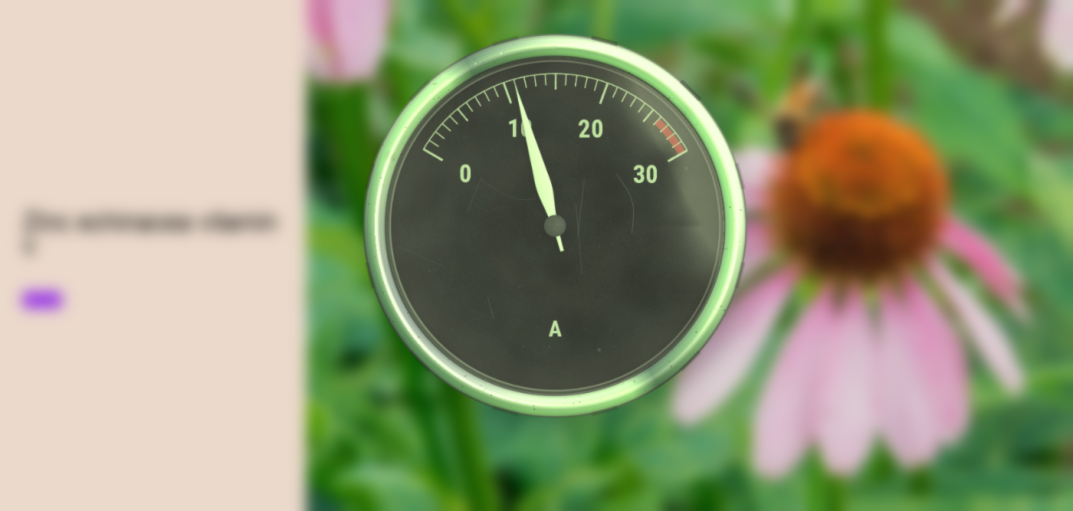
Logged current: 11 A
